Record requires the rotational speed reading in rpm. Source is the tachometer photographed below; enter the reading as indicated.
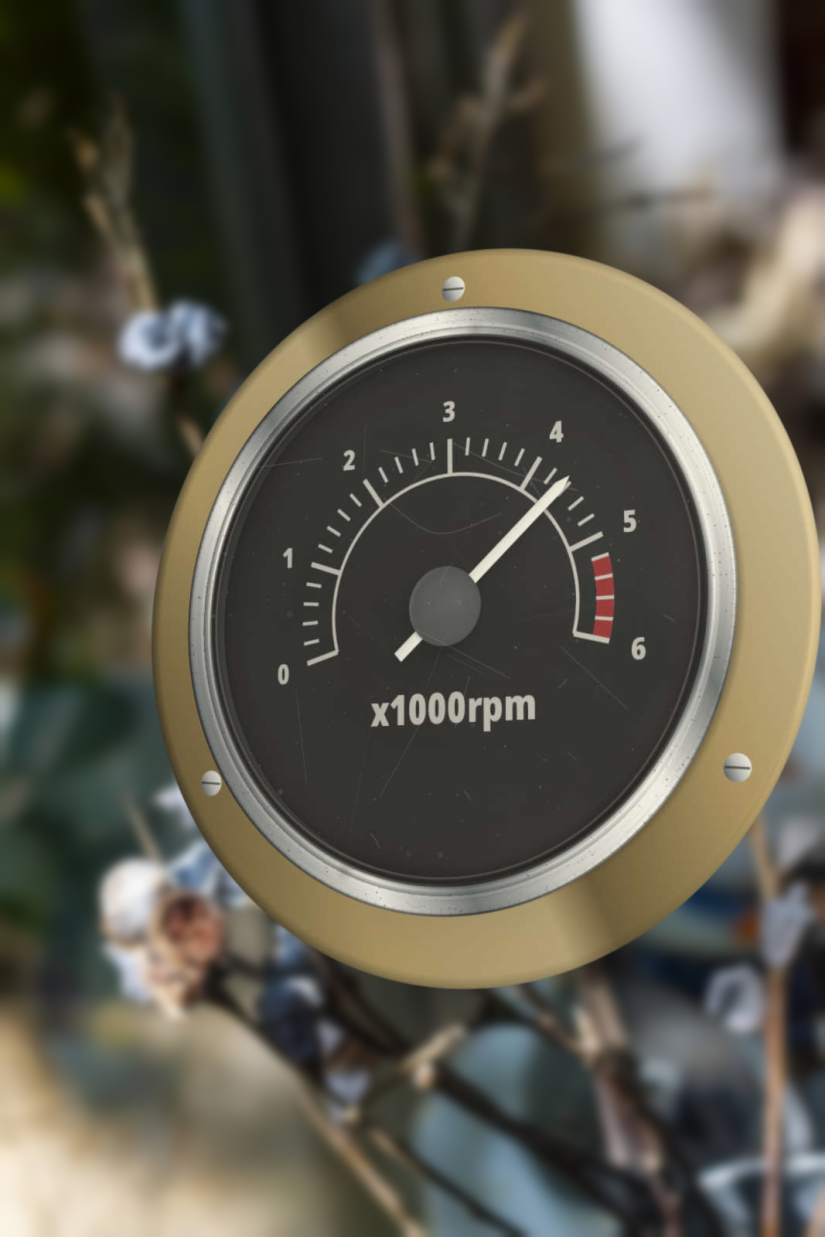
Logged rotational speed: 4400 rpm
